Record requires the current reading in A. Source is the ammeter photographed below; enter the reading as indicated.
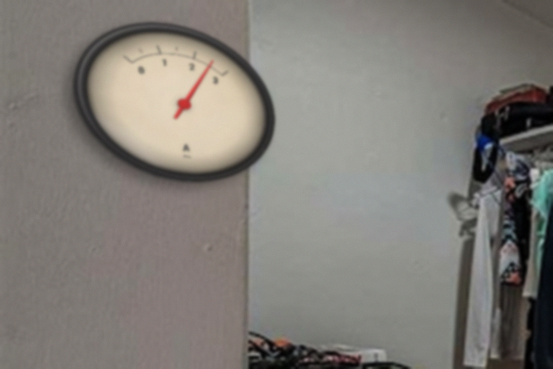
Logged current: 2.5 A
